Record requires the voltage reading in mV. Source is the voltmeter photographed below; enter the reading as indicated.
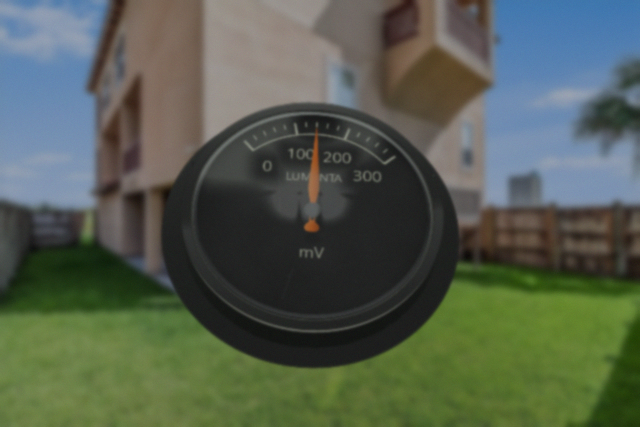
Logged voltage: 140 mV
